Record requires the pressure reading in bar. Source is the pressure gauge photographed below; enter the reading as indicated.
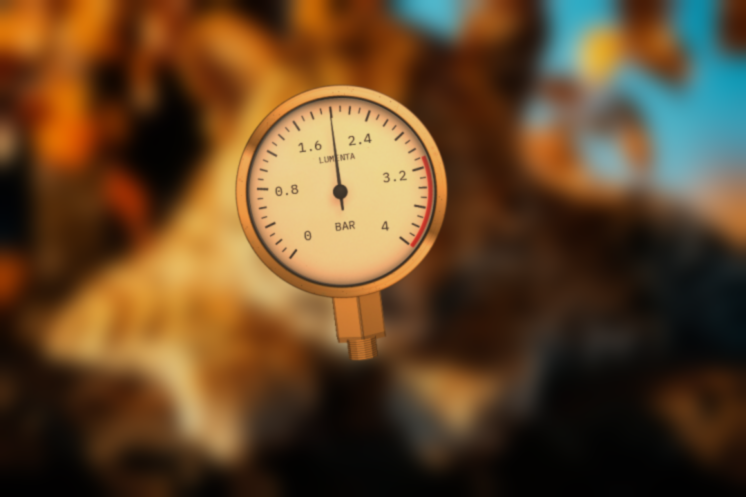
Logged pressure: 2 bar
